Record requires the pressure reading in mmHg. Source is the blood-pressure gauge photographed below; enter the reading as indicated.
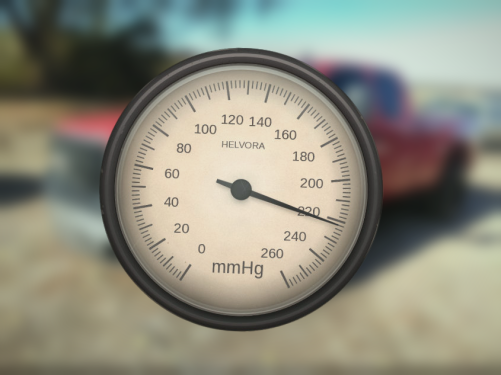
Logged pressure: 222 mmHg
